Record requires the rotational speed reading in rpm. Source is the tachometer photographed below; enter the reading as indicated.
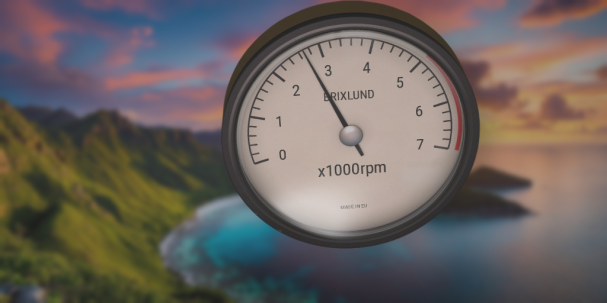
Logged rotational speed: 2700 rpm
